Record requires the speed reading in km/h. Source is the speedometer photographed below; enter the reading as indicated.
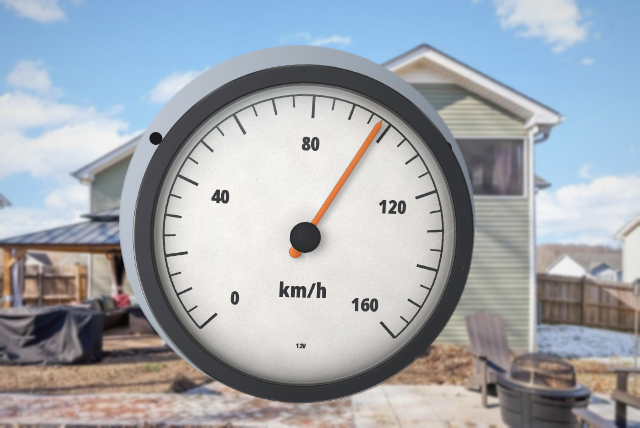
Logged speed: 97.5 km/h
